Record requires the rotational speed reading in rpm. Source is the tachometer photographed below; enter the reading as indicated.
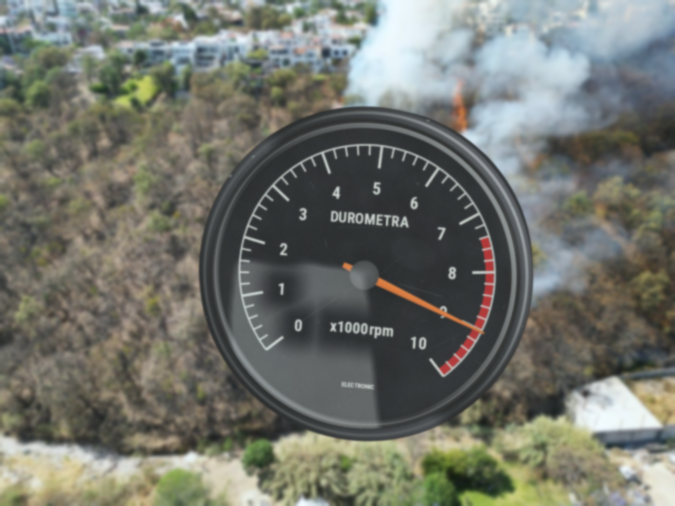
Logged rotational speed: 9000 rpm
